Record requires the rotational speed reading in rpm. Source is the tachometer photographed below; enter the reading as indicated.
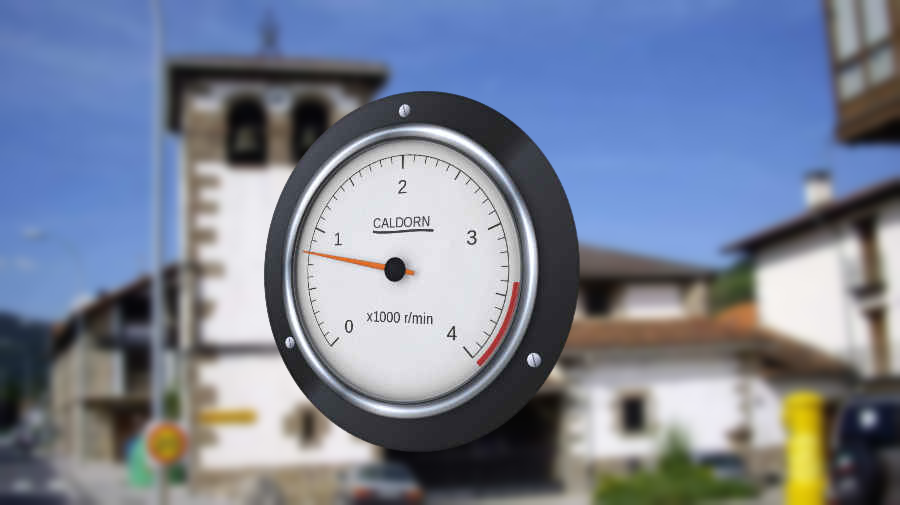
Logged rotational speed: 800 rpm
